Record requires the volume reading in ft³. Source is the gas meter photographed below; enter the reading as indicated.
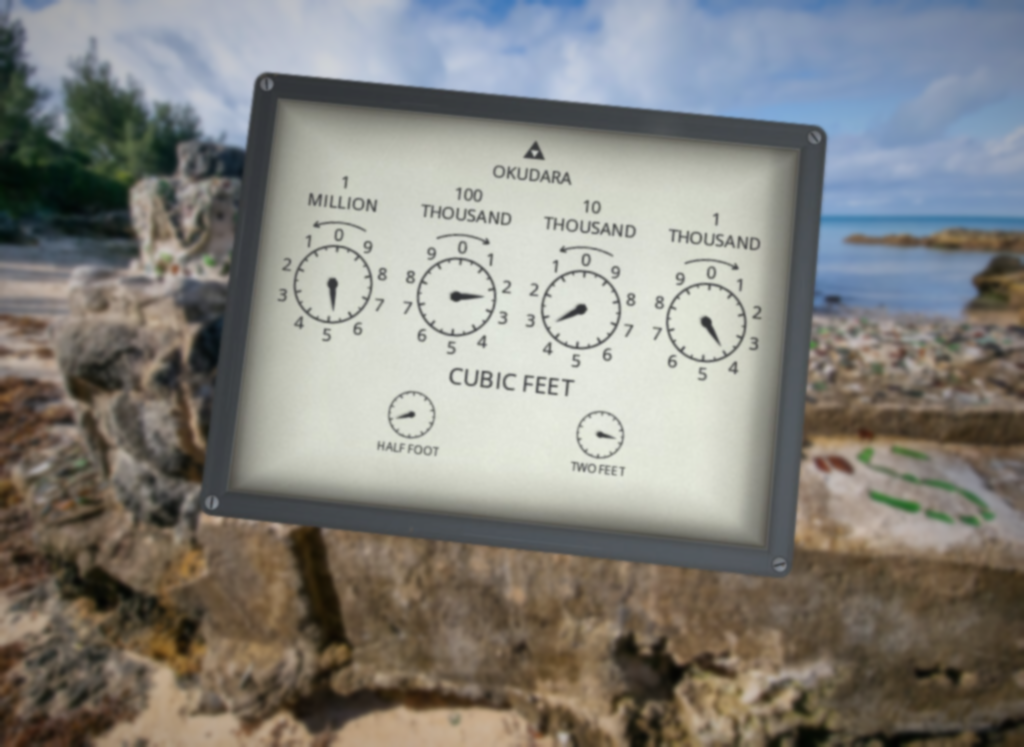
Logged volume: 523400 ft³
